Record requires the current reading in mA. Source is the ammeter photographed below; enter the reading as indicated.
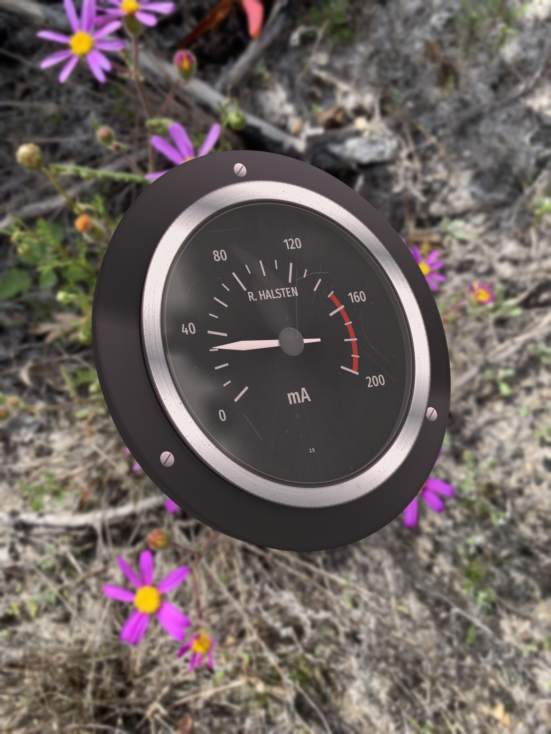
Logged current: 30 mA
